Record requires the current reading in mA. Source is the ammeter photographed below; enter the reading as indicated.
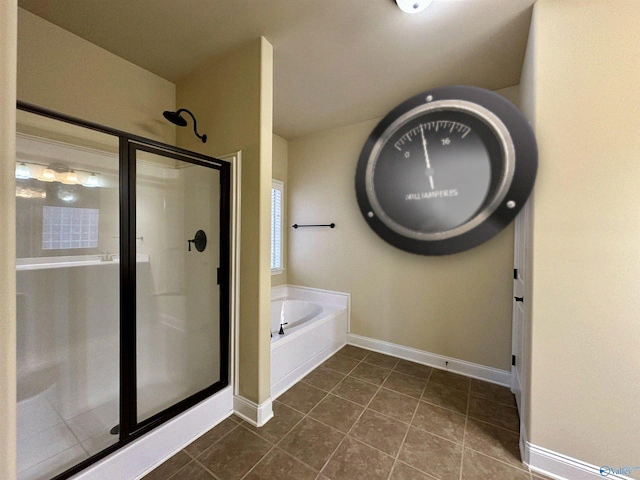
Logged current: 8 mA
